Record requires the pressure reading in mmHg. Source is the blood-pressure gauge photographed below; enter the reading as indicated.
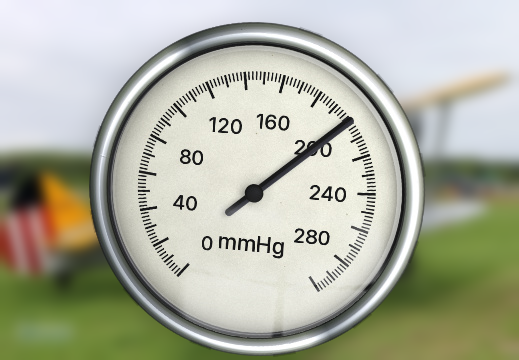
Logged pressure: 200 mmHg
